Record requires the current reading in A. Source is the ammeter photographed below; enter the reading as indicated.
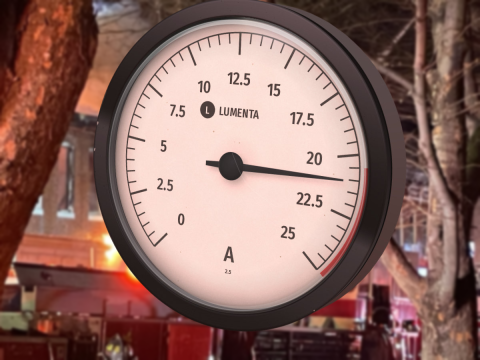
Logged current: 21 A
